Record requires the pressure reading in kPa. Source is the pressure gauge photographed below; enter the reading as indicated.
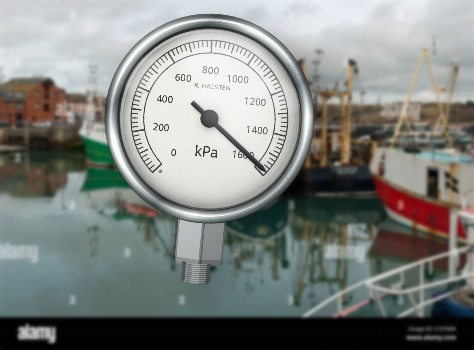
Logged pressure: 1580 kPa
